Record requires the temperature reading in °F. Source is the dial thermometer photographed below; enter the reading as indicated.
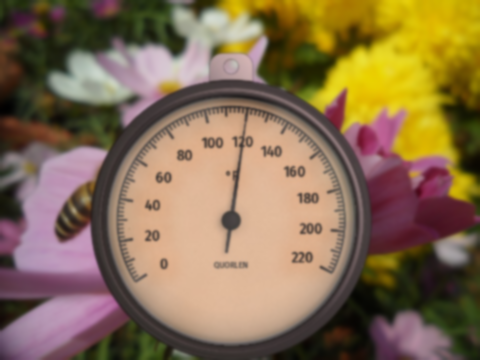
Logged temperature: 120 °F
